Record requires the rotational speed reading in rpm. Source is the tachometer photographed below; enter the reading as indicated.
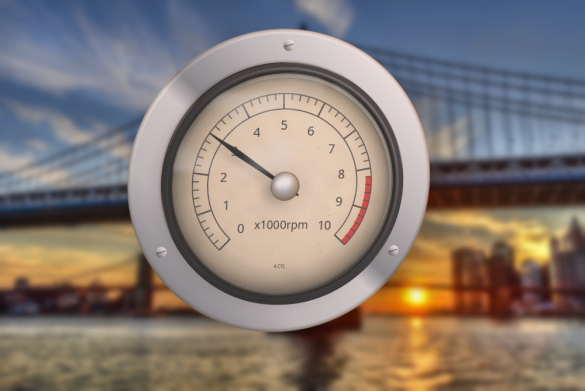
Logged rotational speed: 3000 rpm
